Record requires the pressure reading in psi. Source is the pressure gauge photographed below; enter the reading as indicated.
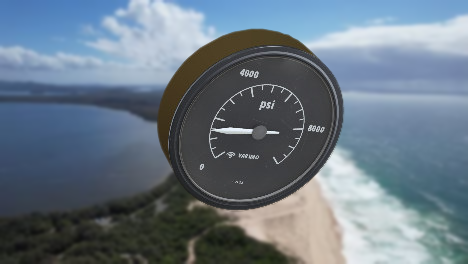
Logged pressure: 1500 psi
